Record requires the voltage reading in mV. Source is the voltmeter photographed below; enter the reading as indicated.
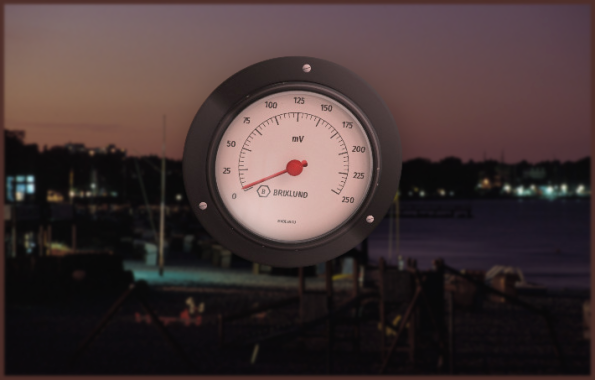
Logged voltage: 5 mV
